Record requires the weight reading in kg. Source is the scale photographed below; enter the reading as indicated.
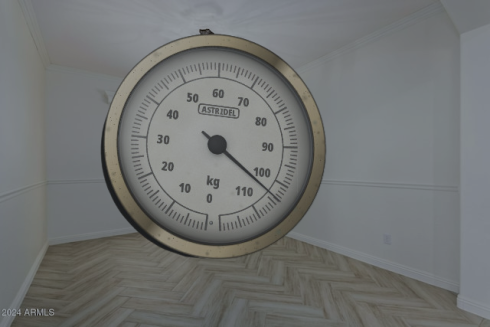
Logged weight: 104 kg
